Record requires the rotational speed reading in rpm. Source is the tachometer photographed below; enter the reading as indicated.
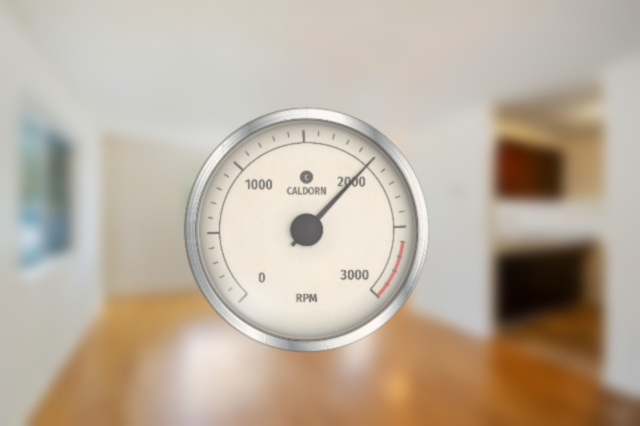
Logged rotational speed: 2000 rpm
